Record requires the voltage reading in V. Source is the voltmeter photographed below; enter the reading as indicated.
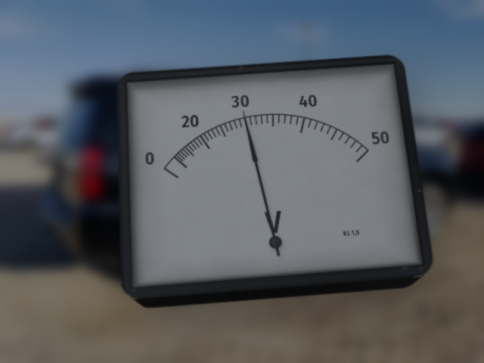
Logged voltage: 30 V
